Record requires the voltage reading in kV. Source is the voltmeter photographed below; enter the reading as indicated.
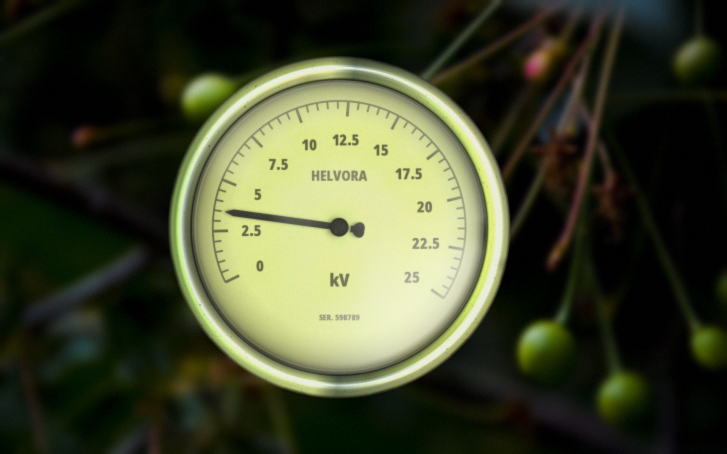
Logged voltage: 3.5 kV
